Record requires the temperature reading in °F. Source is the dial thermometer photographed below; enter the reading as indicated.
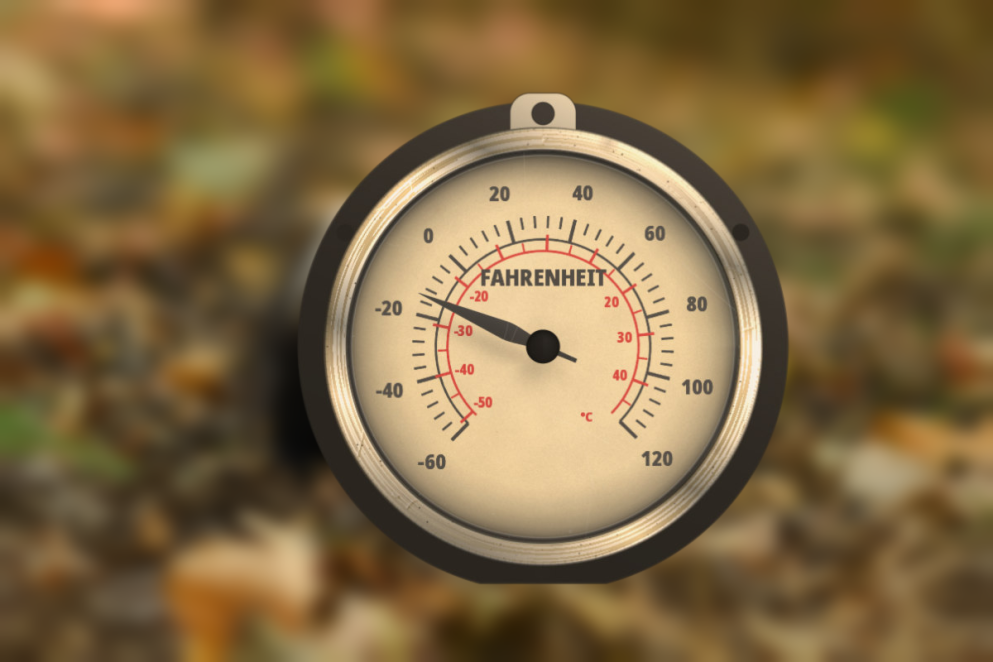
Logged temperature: -14 °F
